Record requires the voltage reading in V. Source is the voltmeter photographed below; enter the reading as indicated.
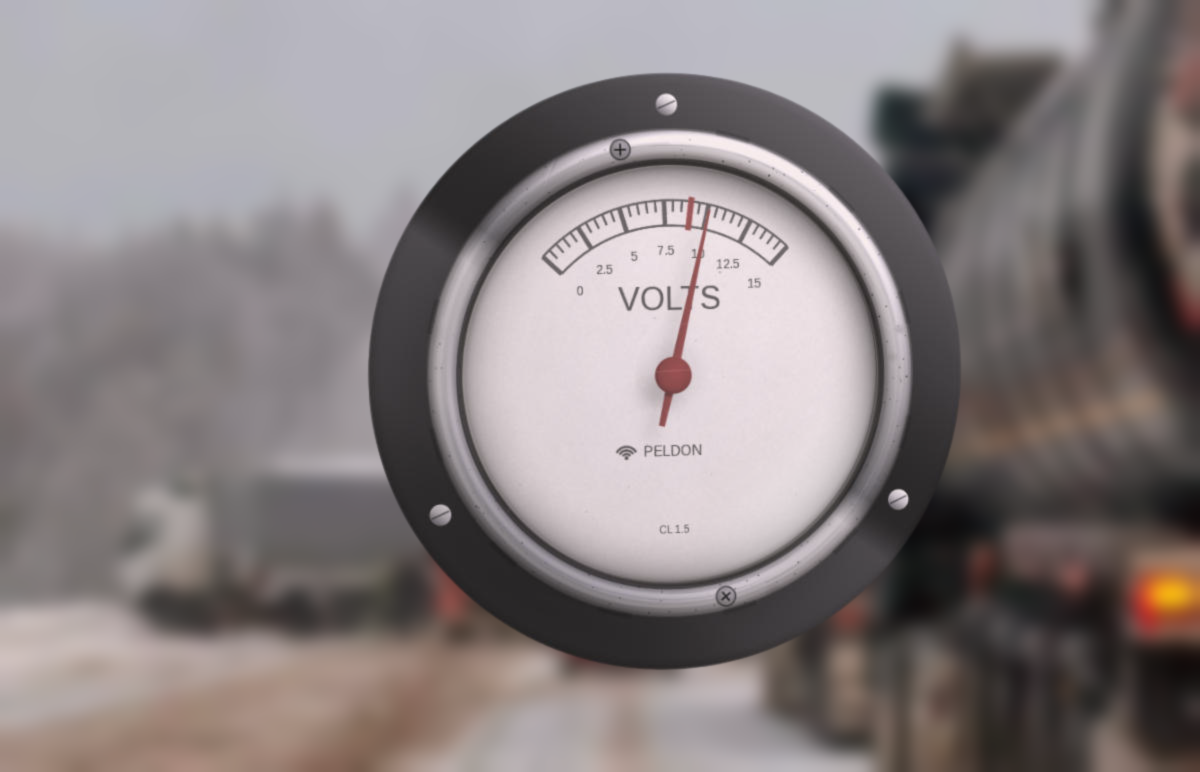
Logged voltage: 10 V
